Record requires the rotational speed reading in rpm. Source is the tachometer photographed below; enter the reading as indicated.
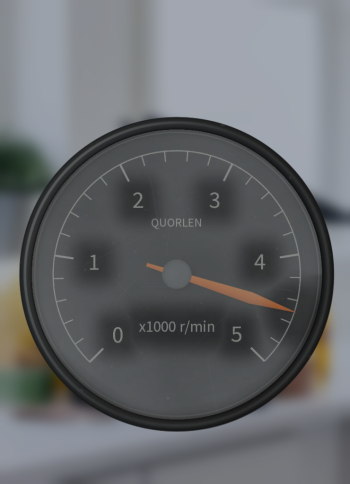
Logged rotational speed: 4500 rpm
